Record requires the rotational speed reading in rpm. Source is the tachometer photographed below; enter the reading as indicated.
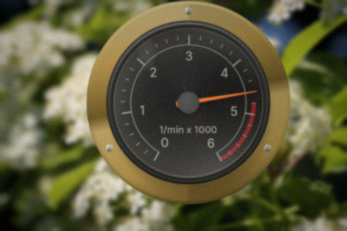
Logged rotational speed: 4600 rpm
